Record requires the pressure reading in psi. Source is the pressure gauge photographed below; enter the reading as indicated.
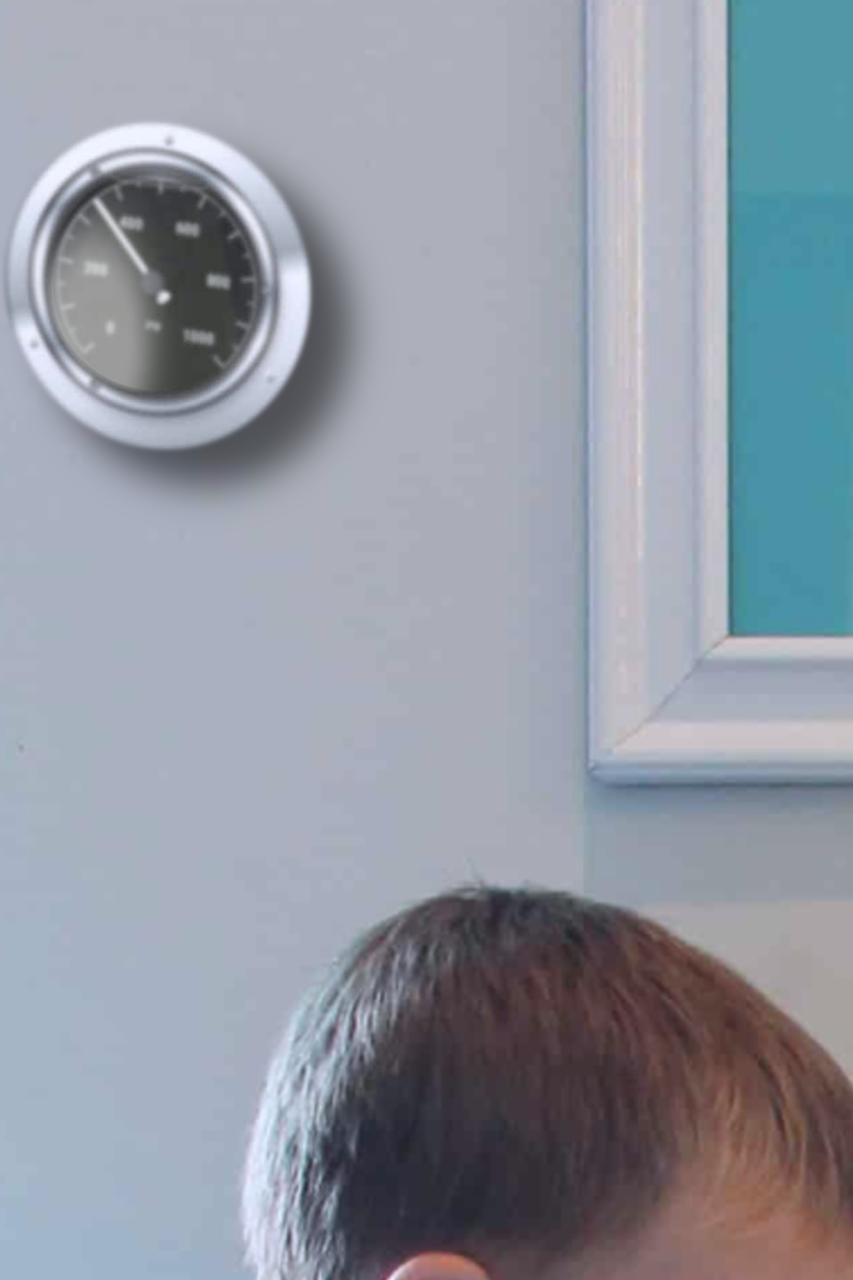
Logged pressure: 350 psi
